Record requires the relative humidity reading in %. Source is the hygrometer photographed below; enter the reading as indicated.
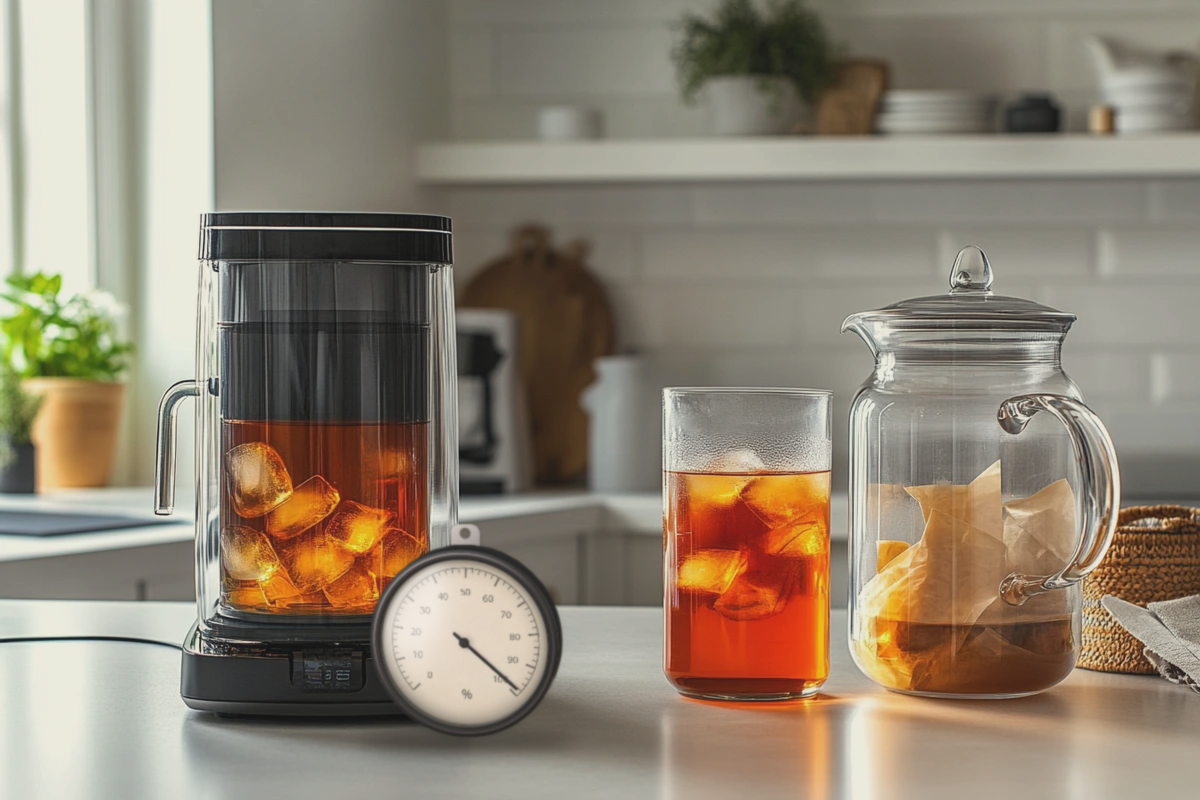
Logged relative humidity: 98 %
